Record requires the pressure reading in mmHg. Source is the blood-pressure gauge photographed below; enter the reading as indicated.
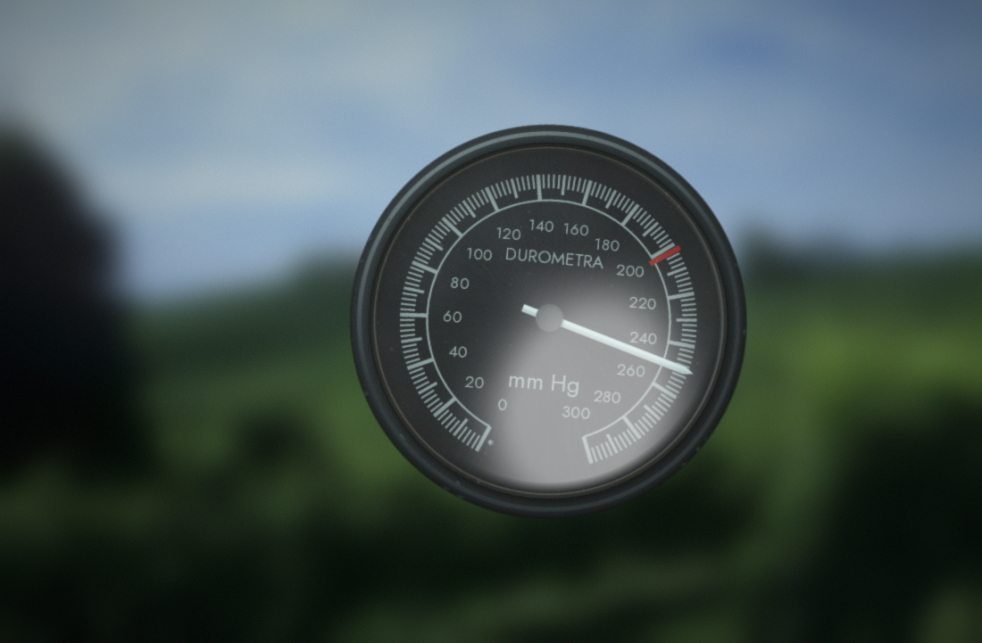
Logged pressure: 250 mmHg
